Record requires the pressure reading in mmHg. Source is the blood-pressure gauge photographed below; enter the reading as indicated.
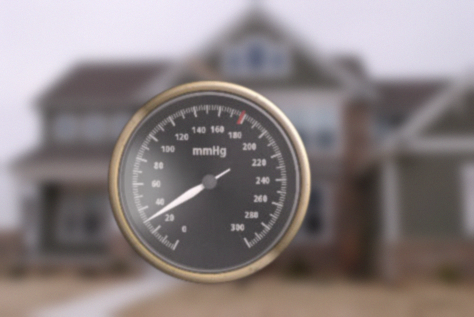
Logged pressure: 30 mmHg
